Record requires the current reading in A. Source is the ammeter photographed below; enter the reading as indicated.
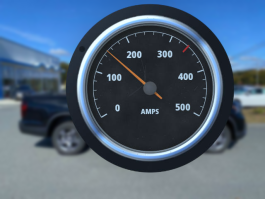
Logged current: 150 A
